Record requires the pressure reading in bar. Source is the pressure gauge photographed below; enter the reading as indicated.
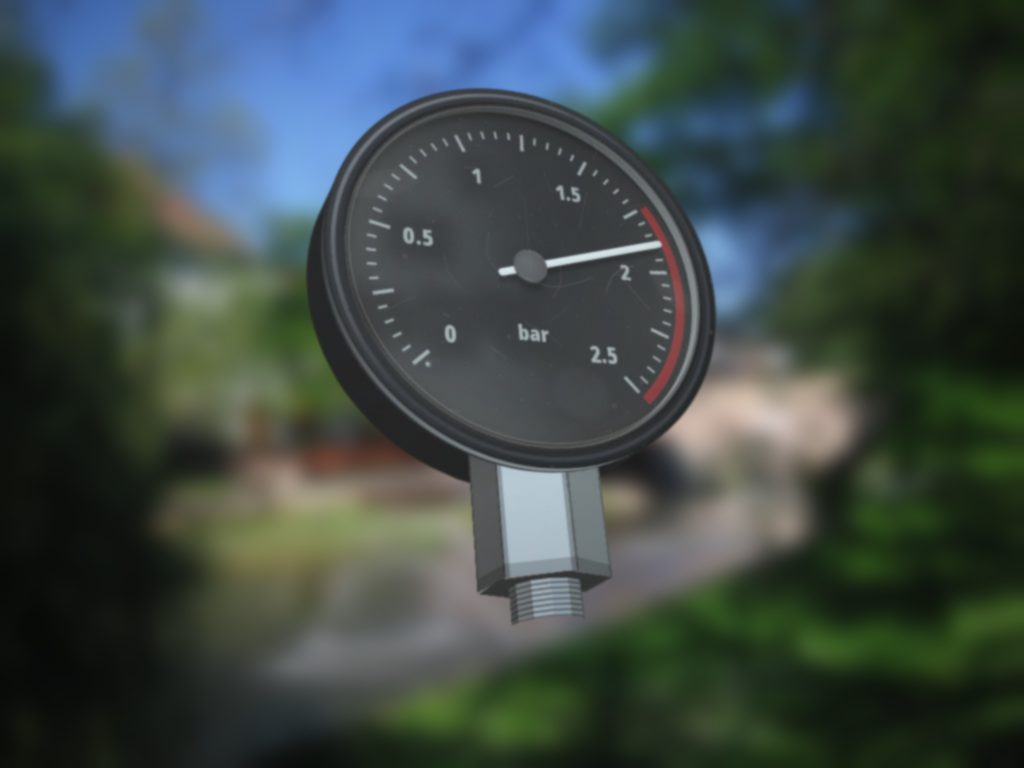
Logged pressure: 1.9 bar
